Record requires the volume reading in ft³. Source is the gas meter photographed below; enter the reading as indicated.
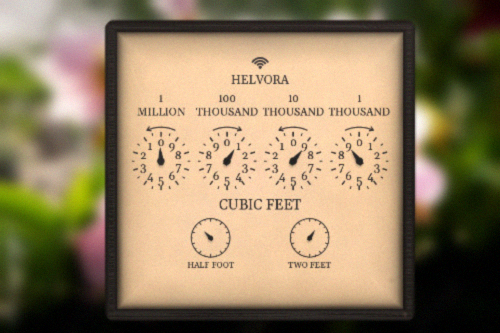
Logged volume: 8900 ft³
